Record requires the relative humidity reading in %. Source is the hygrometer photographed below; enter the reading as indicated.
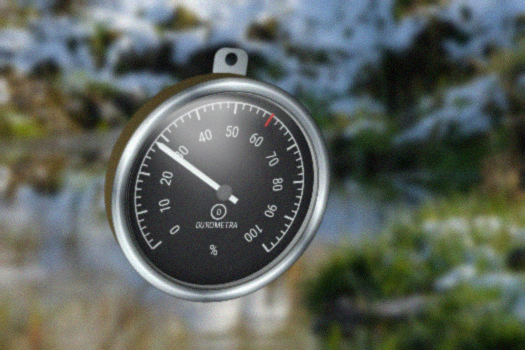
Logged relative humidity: 28 %
